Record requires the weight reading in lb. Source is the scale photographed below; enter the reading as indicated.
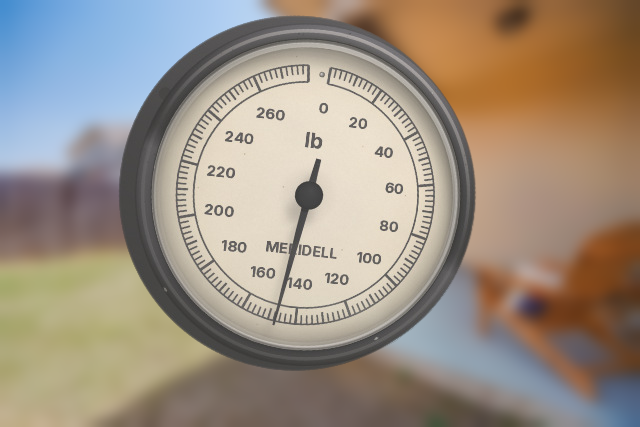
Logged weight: 148 lb
